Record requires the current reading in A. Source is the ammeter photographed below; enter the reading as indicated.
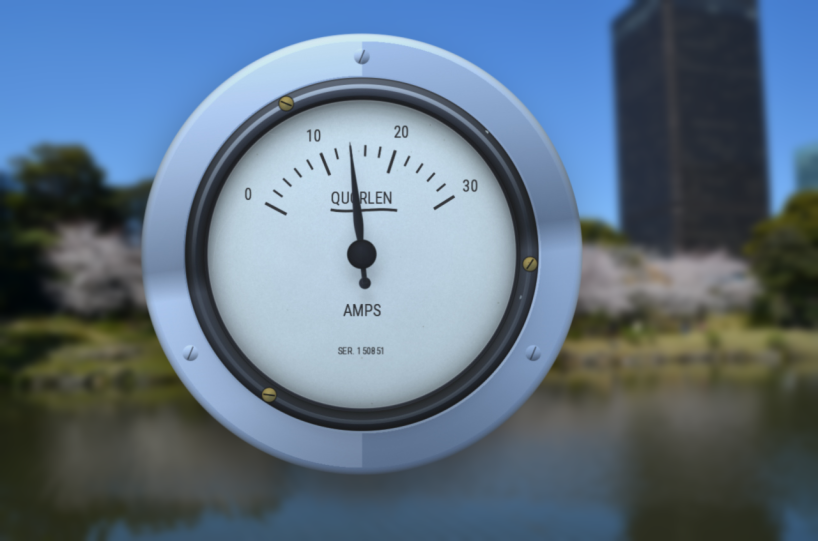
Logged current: 14 A
